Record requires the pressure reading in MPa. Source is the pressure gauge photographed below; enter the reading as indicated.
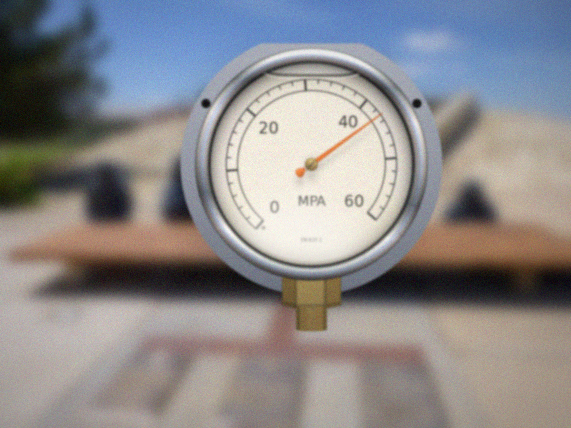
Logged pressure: 43 MPa
